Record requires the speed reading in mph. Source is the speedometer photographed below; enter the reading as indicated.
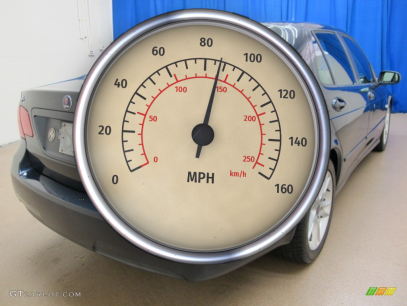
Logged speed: 87.5 mph
